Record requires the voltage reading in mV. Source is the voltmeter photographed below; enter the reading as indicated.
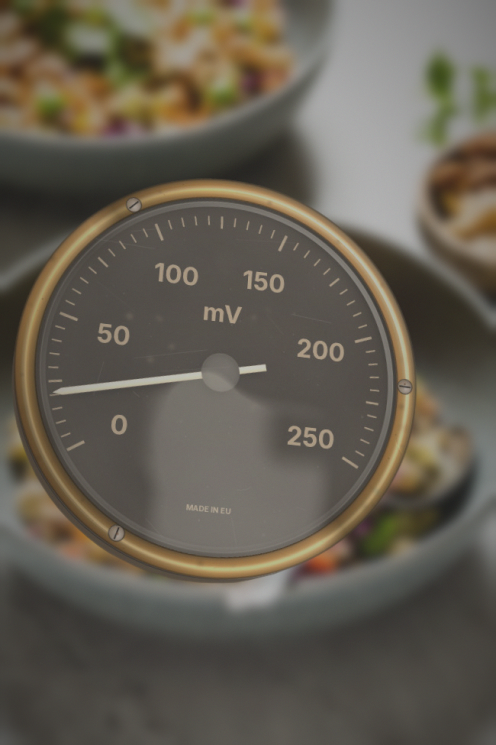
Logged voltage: 20 mV
